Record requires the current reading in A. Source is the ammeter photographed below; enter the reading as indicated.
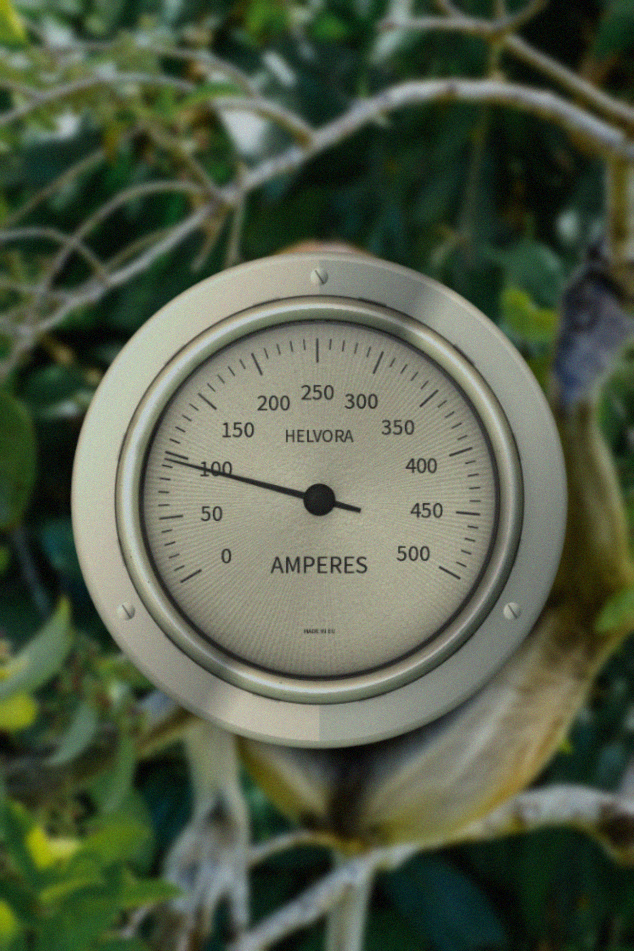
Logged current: 95 A
